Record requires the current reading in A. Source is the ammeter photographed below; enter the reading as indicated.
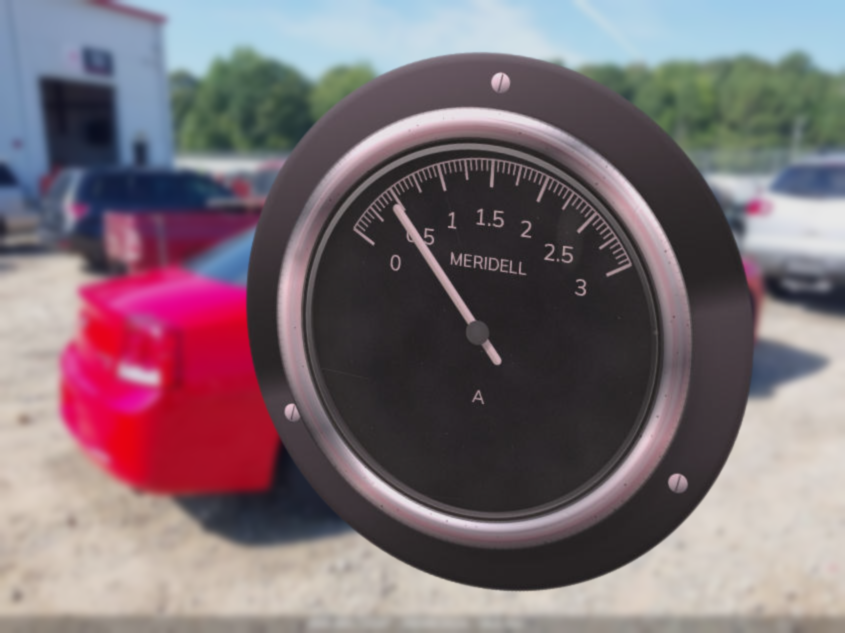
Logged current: 0.5 A
